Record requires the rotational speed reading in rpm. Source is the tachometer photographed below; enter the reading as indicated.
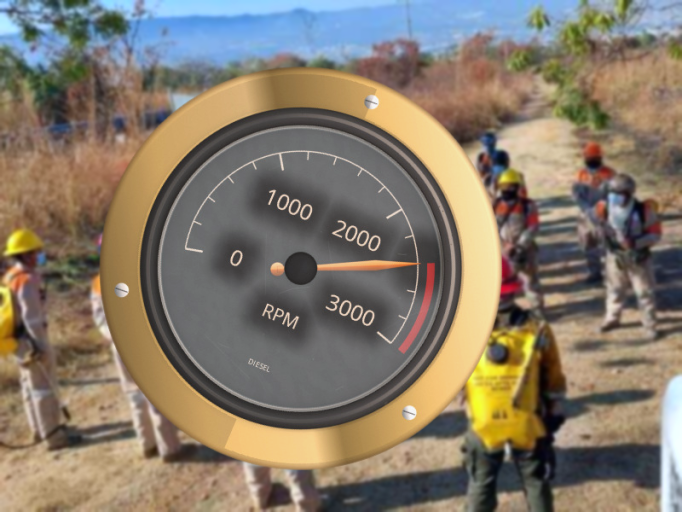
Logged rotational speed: 2400 rpm
